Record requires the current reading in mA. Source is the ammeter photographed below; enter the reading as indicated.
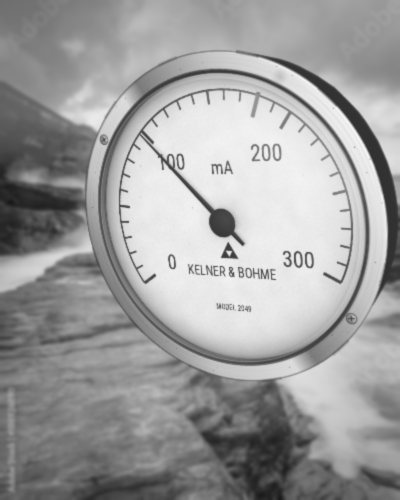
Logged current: 100 mA
